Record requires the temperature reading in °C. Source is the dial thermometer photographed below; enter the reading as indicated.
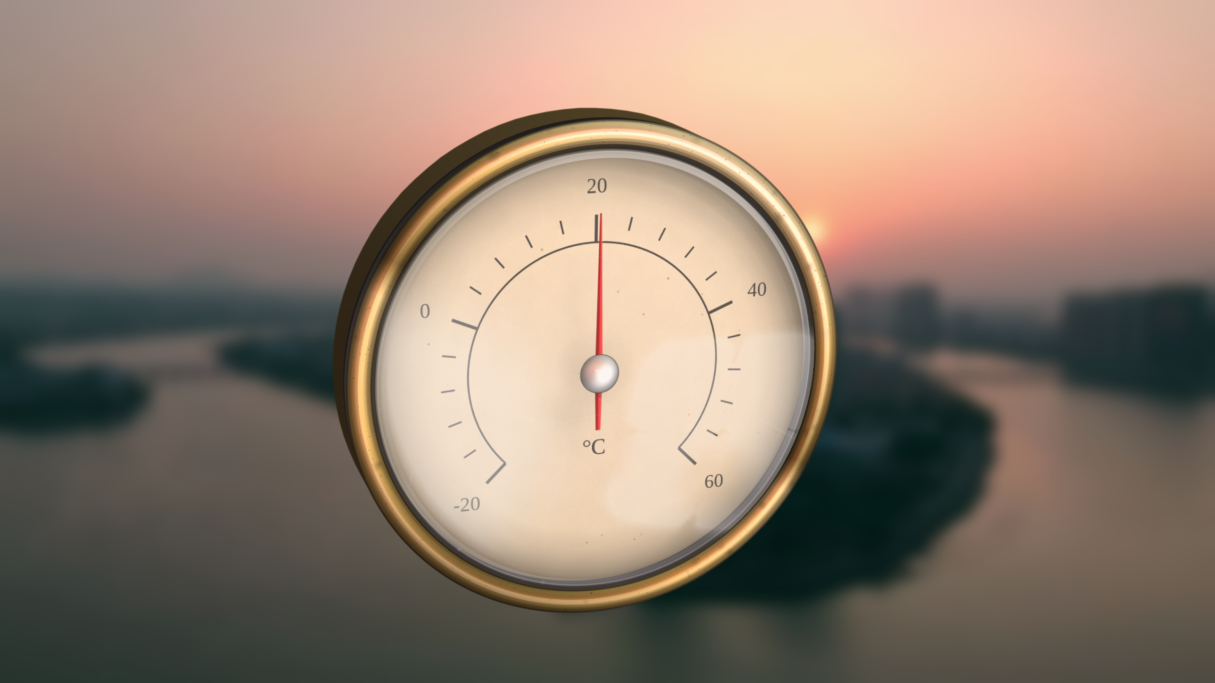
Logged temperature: 20 °C
